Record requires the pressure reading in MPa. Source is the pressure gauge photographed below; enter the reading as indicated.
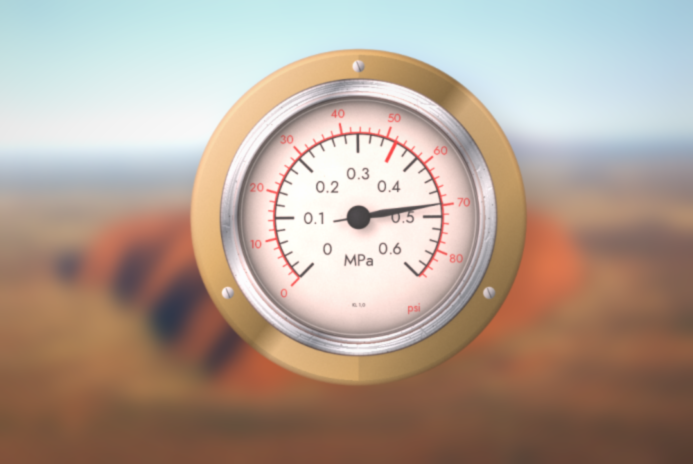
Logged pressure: 0.48 MPa
